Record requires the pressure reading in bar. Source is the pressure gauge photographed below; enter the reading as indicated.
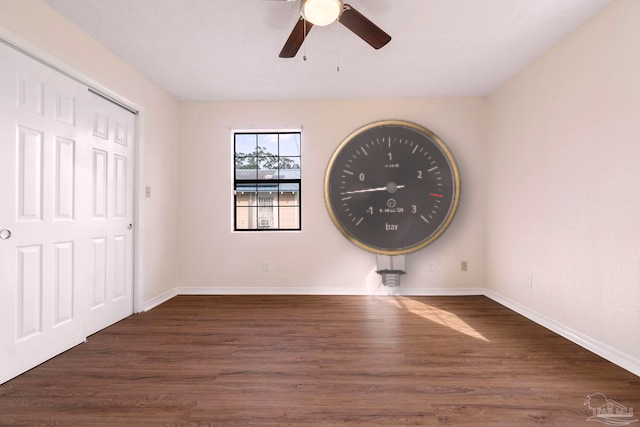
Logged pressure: -0.4 bar
